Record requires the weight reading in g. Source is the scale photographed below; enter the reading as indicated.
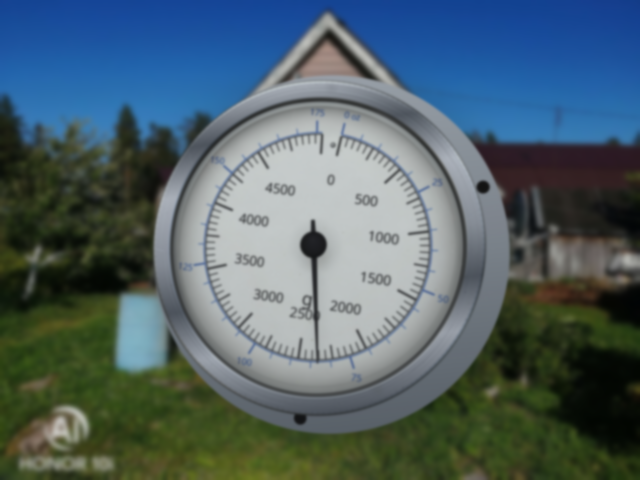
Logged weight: 2350 g
